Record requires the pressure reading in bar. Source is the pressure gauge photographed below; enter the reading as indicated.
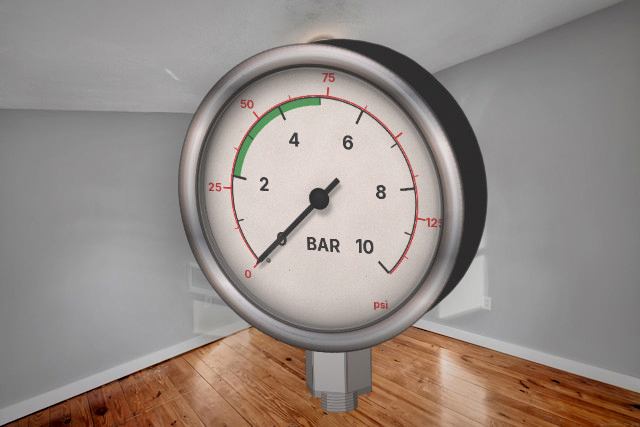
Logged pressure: 0 bar
